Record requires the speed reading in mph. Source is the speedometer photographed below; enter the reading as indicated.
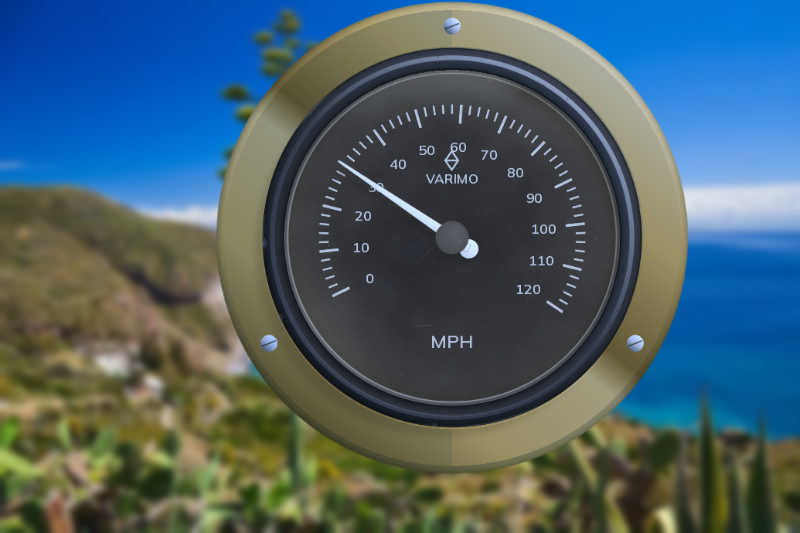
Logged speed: 30 mph
